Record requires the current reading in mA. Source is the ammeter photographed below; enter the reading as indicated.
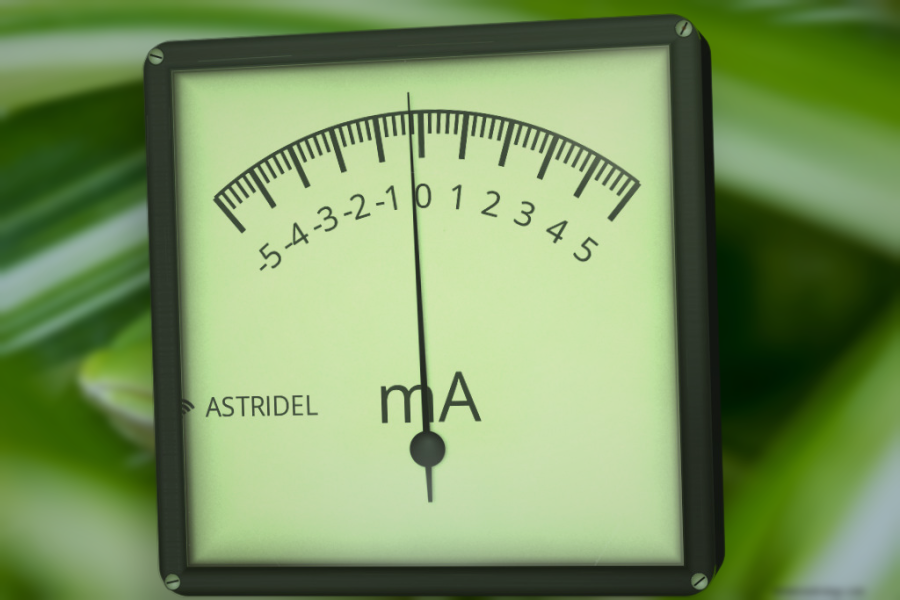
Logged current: -0.2 mA
